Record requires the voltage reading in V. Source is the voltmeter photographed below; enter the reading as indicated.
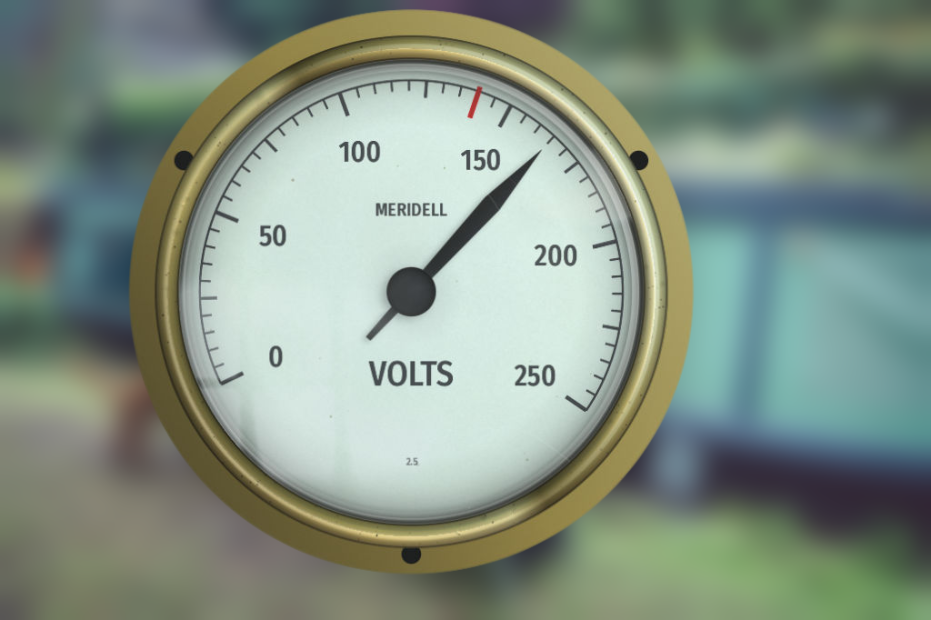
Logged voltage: 165 V
